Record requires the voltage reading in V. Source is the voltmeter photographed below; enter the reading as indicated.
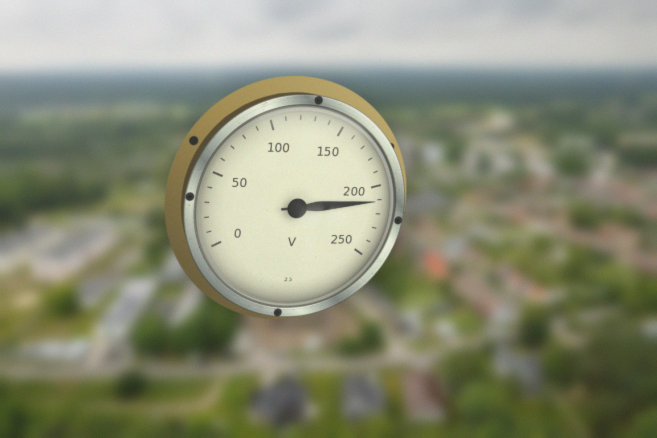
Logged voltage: 210 V
